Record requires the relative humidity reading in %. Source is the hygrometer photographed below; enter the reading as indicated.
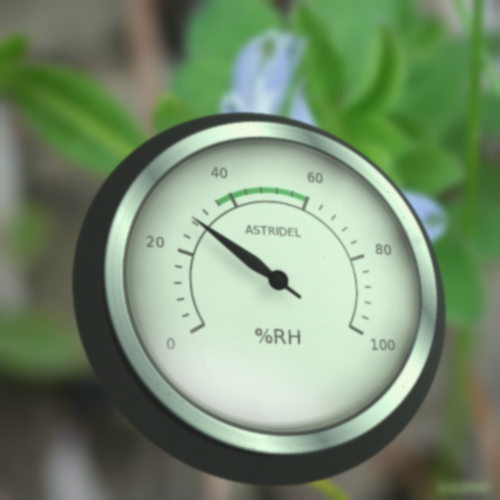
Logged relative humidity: 28 %
